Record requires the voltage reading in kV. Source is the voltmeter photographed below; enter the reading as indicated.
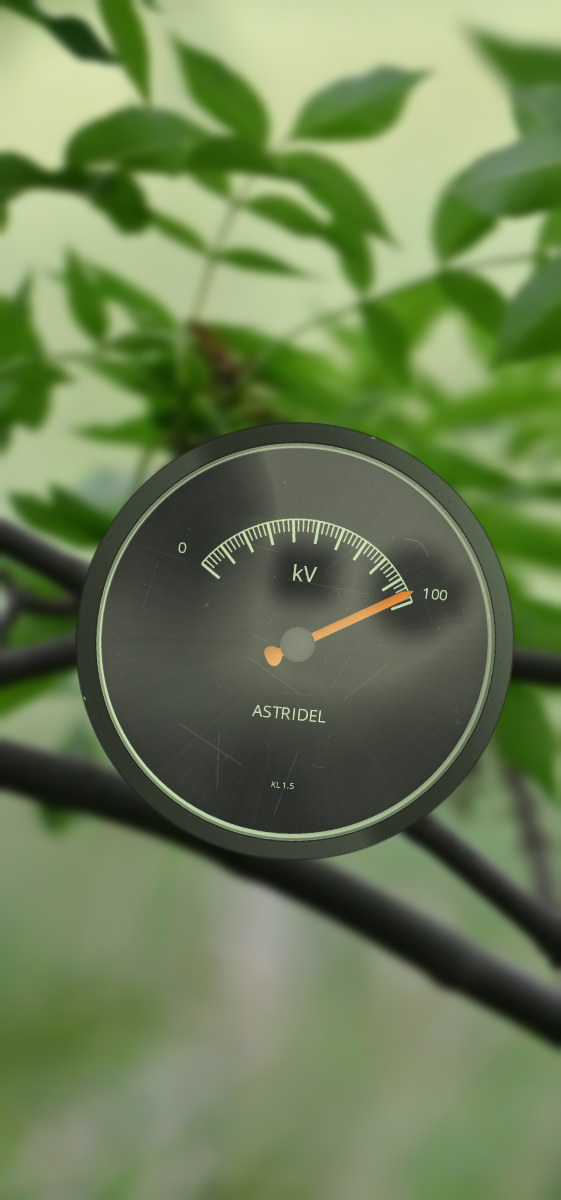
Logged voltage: 96 kV
